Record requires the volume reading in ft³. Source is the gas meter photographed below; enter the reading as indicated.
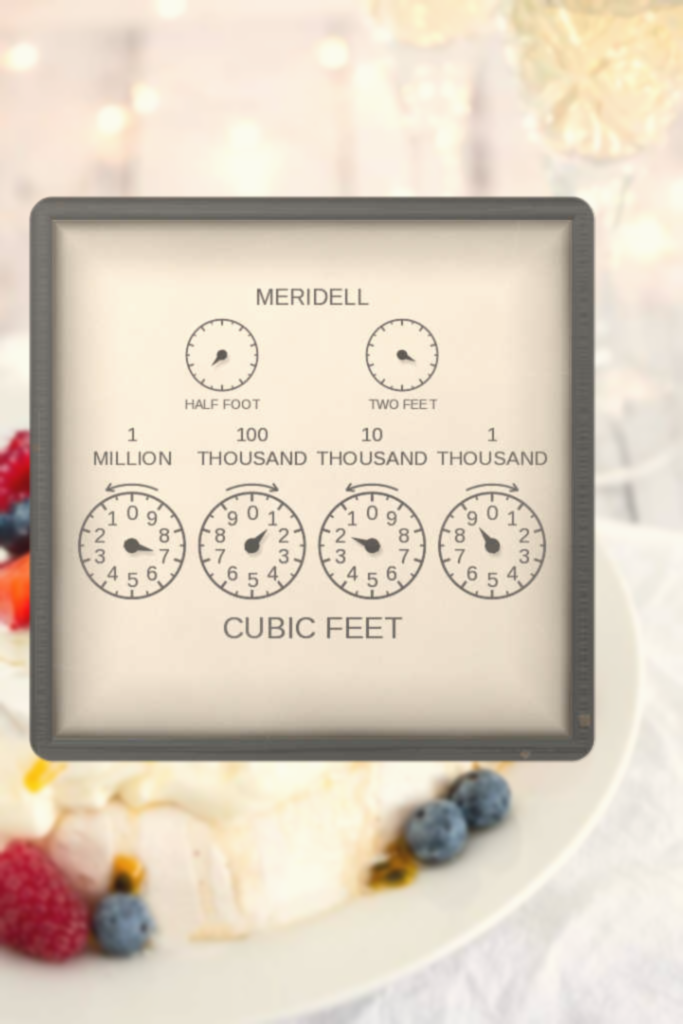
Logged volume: 711900 ft³
